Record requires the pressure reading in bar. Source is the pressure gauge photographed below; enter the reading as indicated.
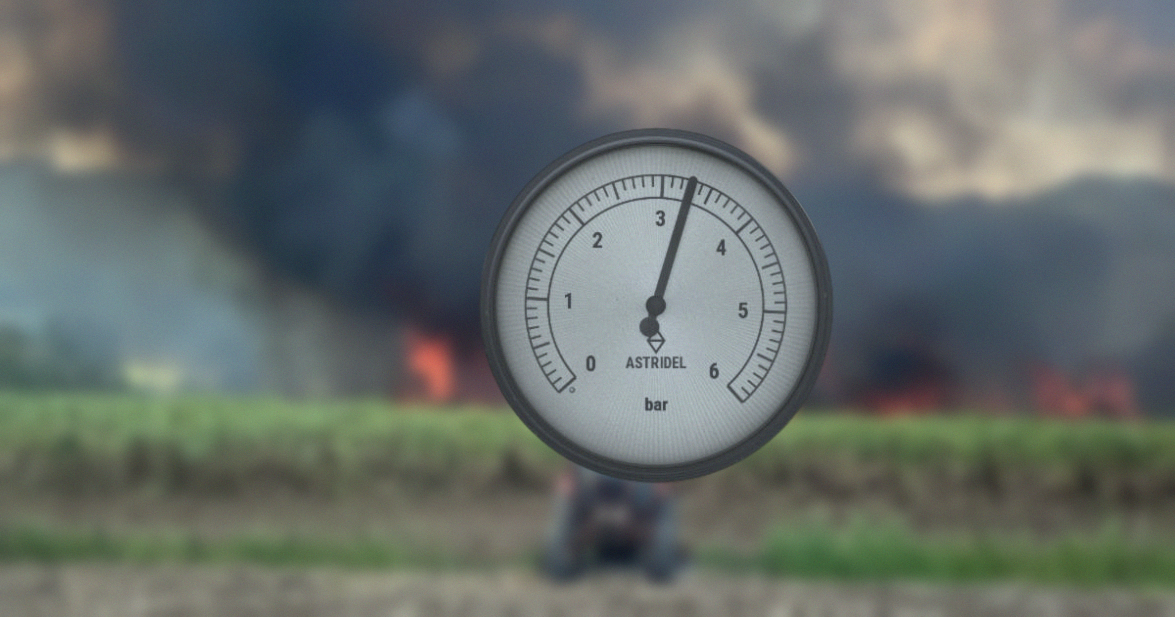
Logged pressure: 3.3 bar
